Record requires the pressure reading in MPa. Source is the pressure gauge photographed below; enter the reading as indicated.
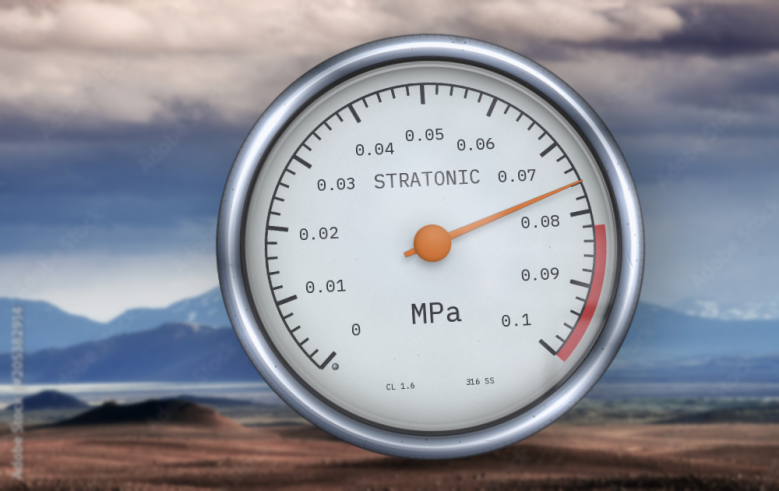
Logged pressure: 0.076 MPa
